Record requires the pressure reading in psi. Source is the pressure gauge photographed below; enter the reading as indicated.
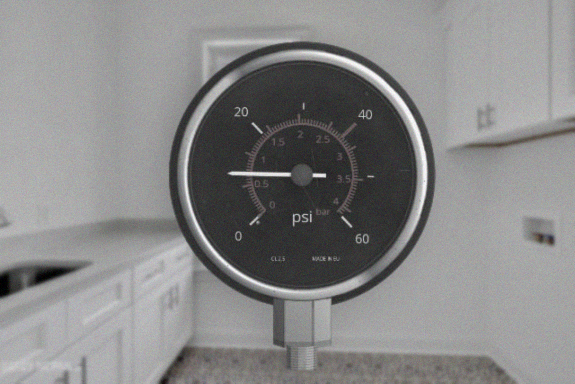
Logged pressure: 10 psi
